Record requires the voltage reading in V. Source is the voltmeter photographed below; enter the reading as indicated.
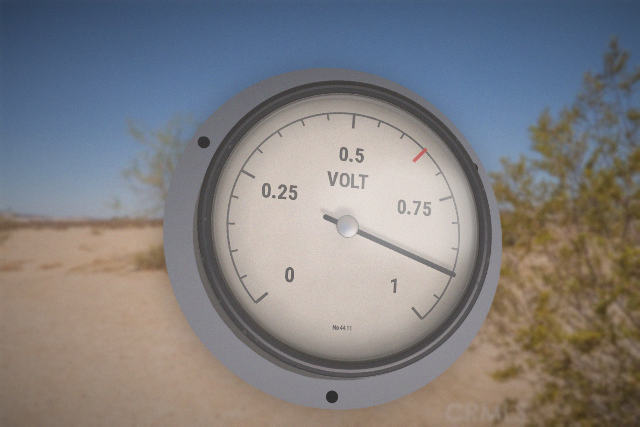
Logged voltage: 0.9 V
